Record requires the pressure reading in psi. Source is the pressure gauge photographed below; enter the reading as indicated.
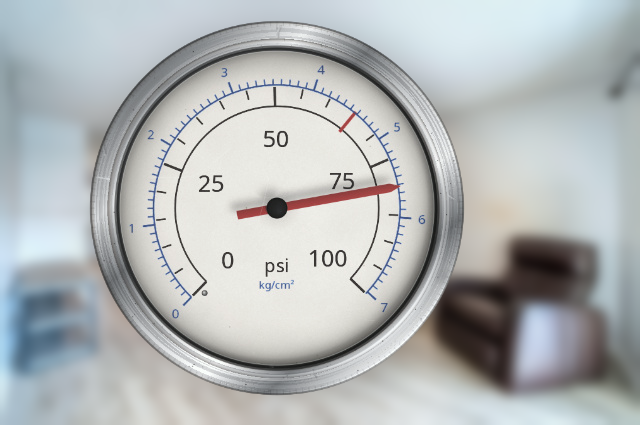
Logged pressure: 80 psi
